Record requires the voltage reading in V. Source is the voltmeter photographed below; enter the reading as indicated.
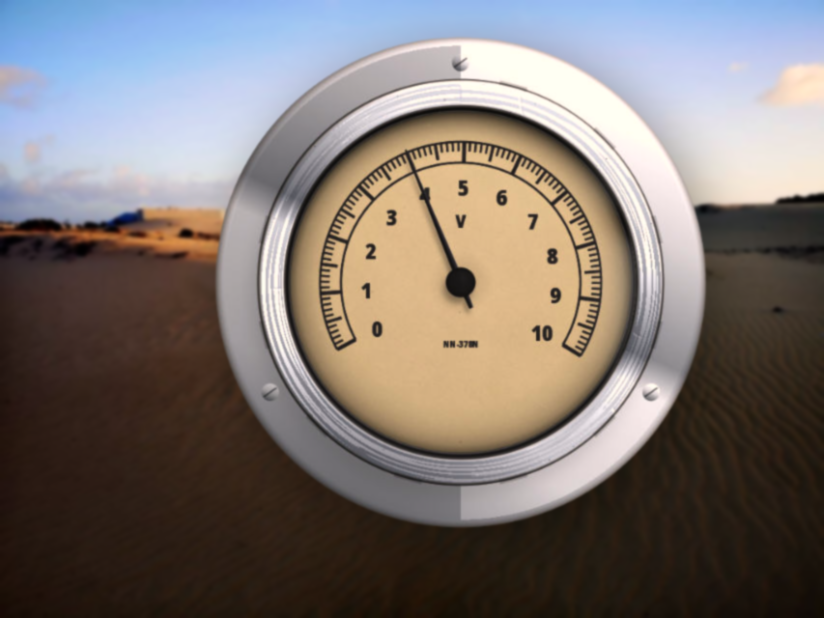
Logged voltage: 4 V
